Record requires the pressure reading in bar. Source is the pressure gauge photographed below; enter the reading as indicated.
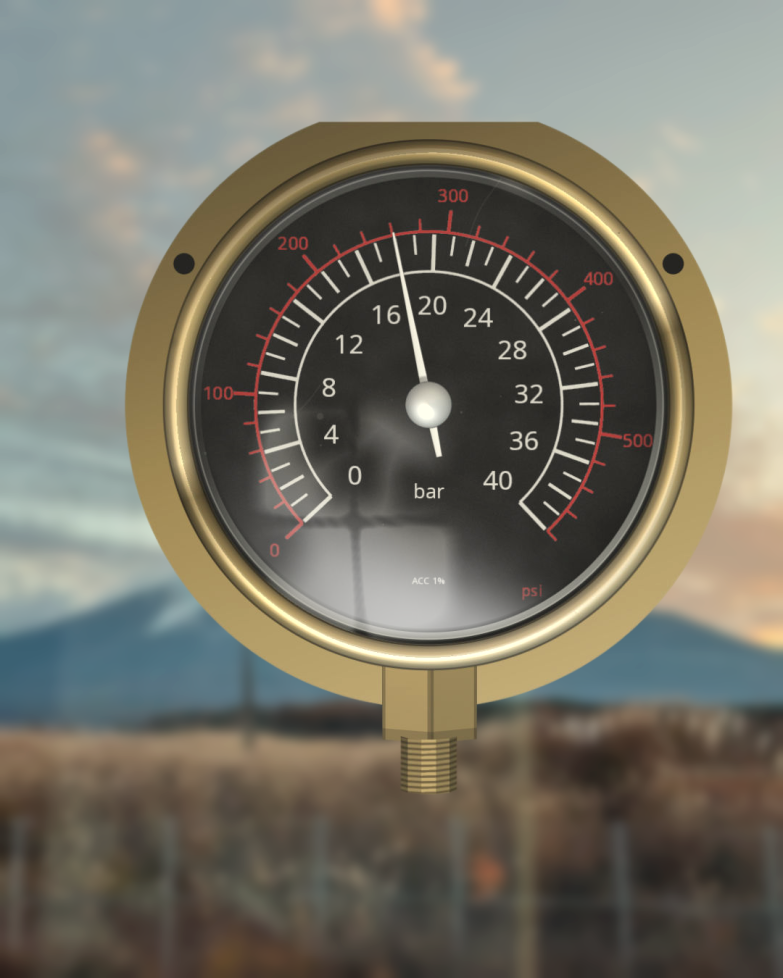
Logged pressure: 18 bar
